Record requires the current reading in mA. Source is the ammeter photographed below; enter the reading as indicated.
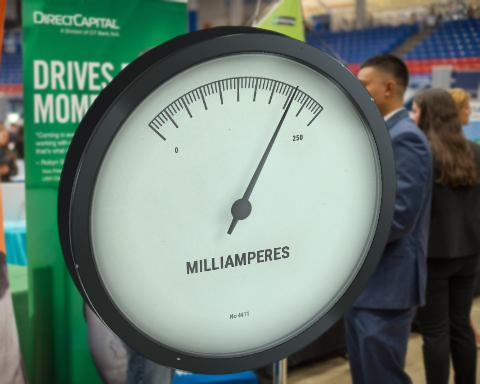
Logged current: 200 mA
